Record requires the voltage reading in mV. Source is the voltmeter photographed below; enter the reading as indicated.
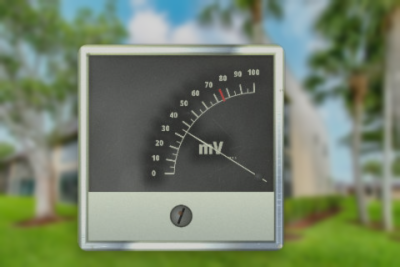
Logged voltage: 35 mV
